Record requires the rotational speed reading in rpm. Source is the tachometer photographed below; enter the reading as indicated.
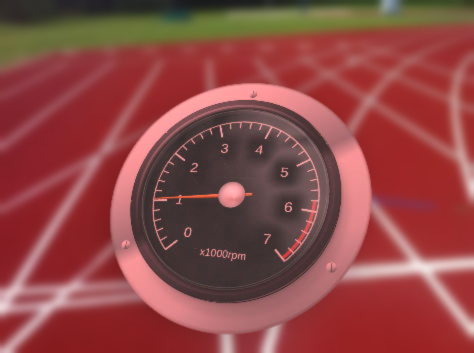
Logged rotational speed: 1000 rpm
